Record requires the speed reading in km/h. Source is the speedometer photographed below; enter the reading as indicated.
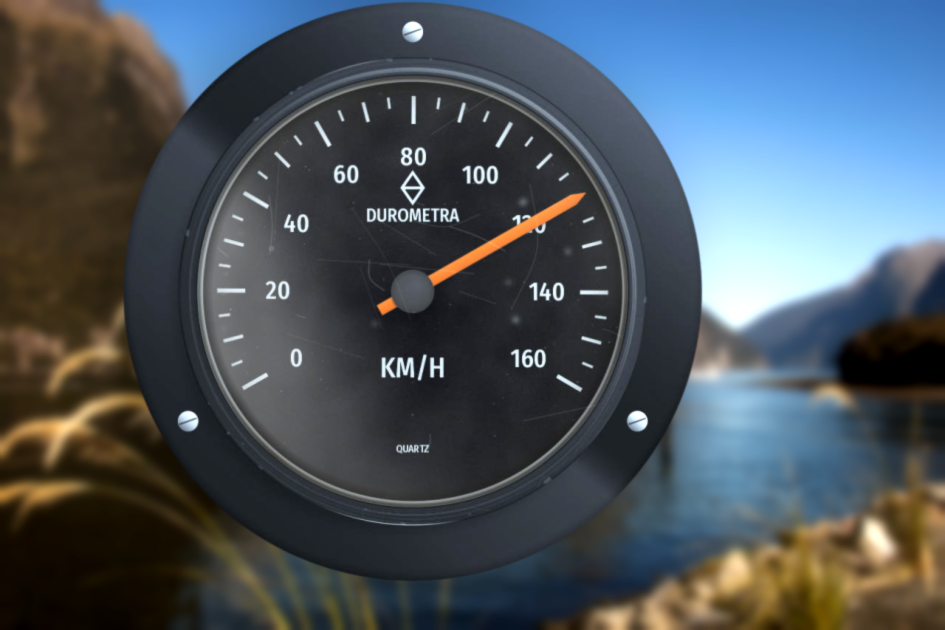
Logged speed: 120 km/h
